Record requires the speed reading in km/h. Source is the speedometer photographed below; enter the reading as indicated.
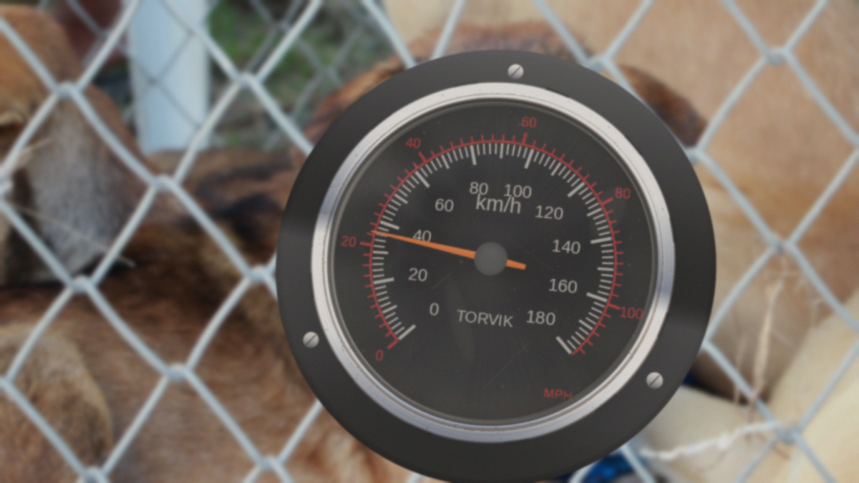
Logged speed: 36 km/h
